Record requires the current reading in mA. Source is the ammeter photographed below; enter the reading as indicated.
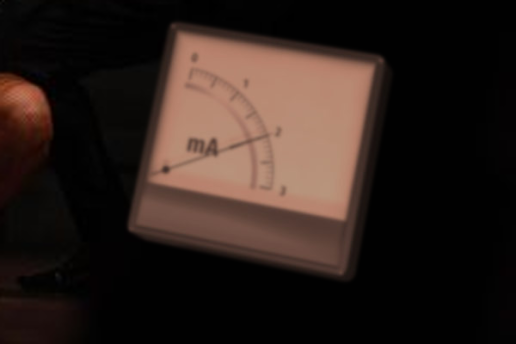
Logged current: 2 mA
